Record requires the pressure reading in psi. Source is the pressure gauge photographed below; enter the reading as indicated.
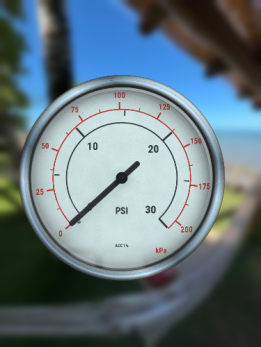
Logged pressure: 0 psi
